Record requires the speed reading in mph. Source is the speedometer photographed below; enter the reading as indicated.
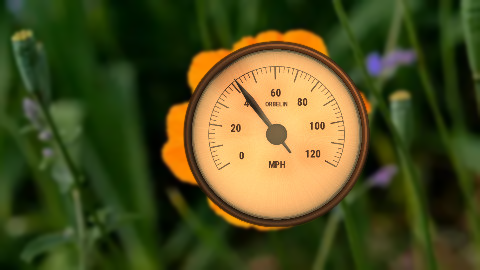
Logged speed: 42 mph
